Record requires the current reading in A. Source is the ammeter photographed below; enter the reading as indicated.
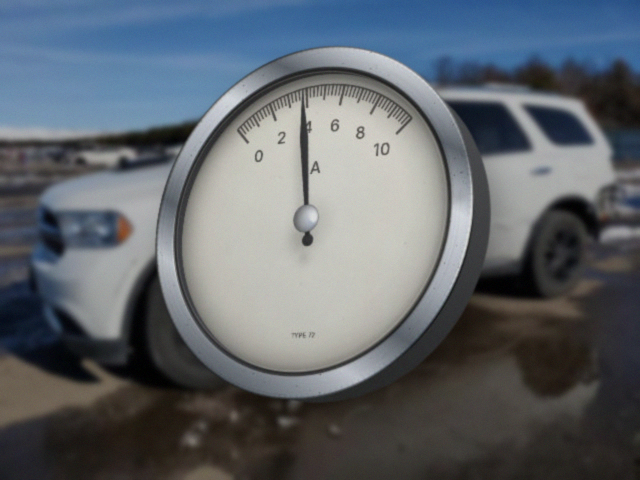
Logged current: 4 A
